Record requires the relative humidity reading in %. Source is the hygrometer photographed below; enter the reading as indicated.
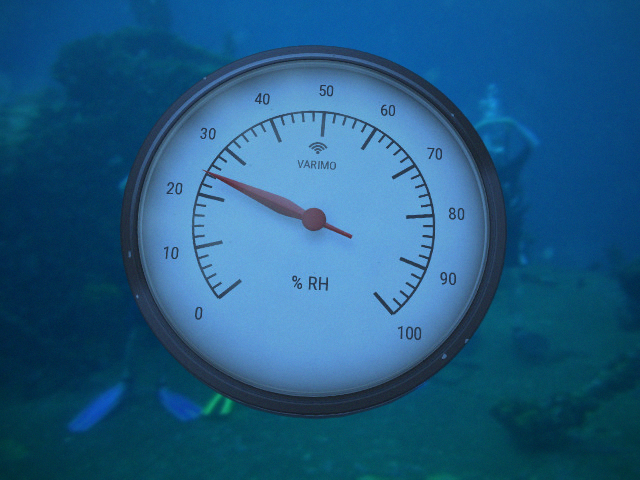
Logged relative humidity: 24 %
